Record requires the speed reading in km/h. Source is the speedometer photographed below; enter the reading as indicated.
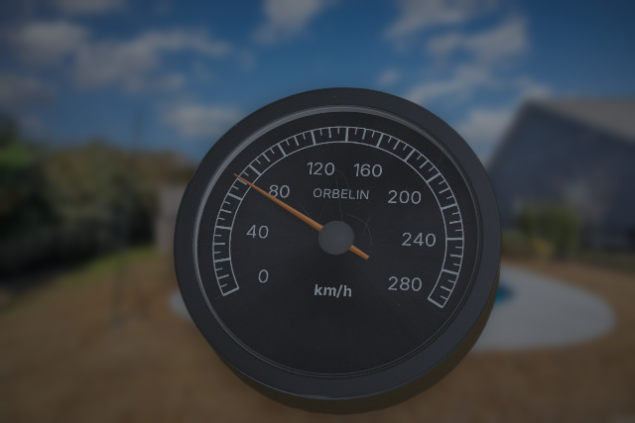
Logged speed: 70 km/h
